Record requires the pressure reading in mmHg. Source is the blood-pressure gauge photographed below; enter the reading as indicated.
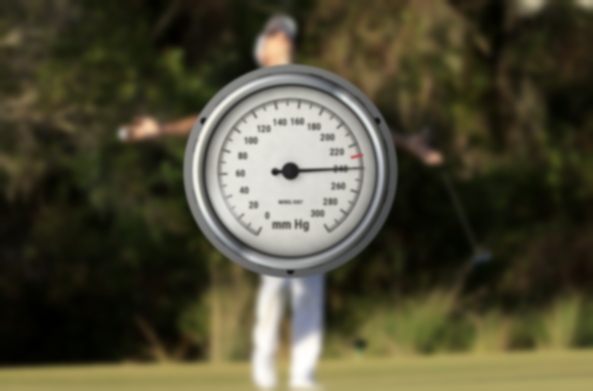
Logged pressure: 240 mmHg
